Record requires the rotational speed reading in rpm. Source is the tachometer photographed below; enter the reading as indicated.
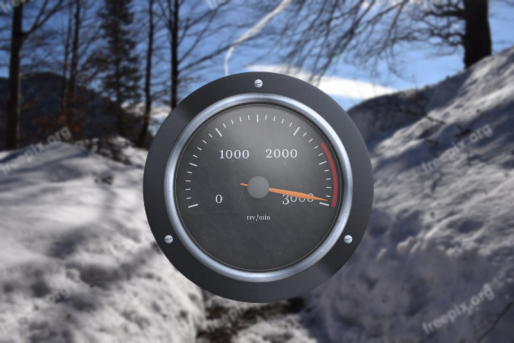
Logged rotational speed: 2950 rpm
